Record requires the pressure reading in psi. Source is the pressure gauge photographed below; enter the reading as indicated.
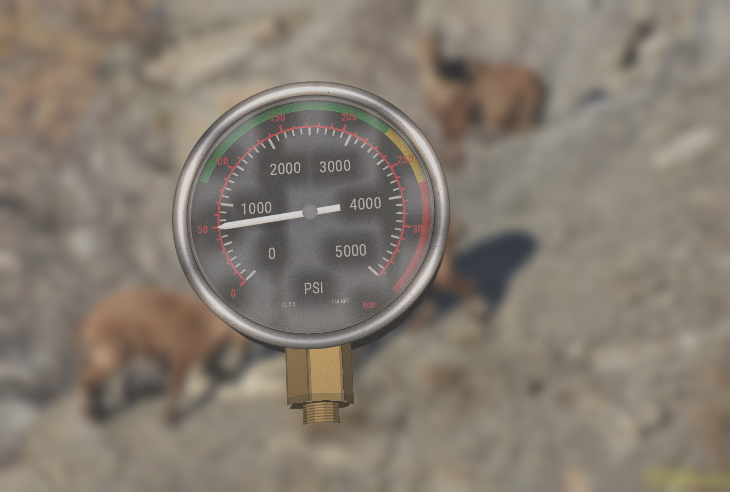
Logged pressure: 700 psi
